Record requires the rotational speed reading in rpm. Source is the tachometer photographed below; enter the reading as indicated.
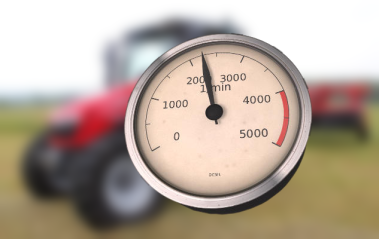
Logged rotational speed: 2250 rpm
